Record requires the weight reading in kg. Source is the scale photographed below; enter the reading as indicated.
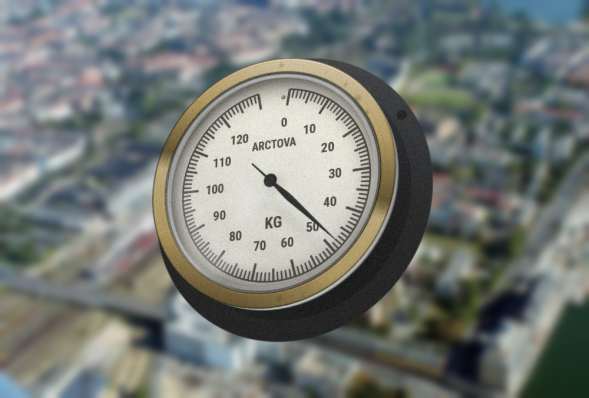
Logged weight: 48 kg
